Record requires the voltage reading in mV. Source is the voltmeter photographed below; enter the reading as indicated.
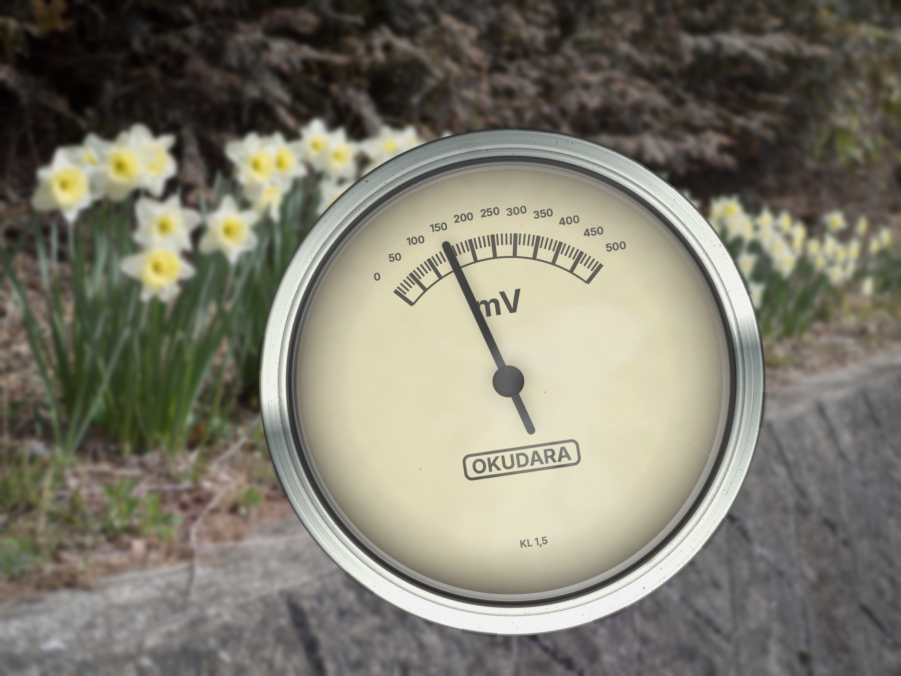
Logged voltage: 150 mV
